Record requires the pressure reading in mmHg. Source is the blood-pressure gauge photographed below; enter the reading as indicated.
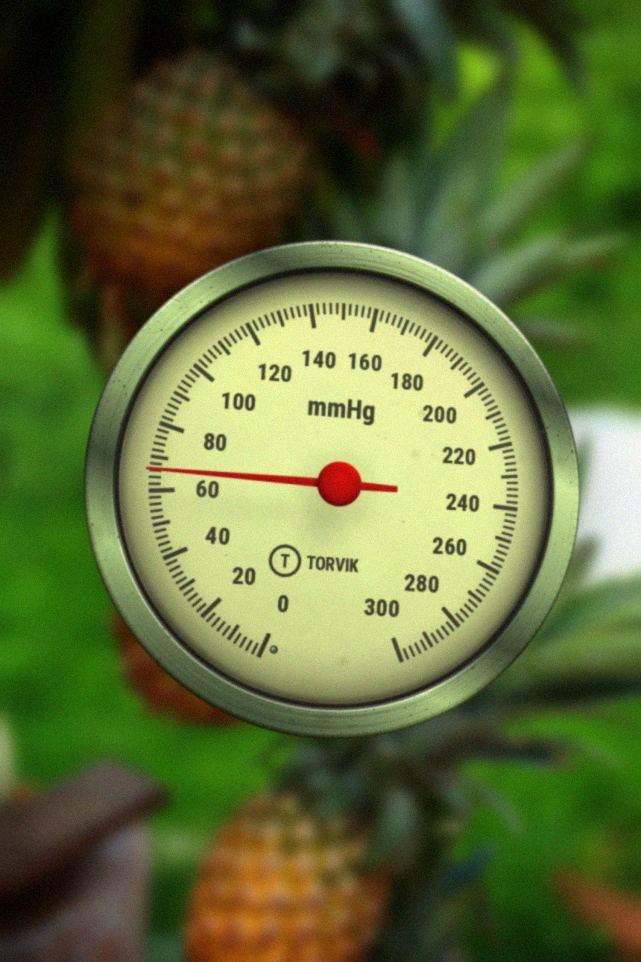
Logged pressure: 66 mmHg
